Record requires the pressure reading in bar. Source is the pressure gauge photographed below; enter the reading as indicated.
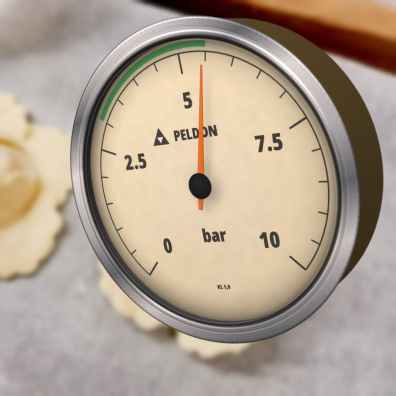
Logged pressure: 5.5 bar
